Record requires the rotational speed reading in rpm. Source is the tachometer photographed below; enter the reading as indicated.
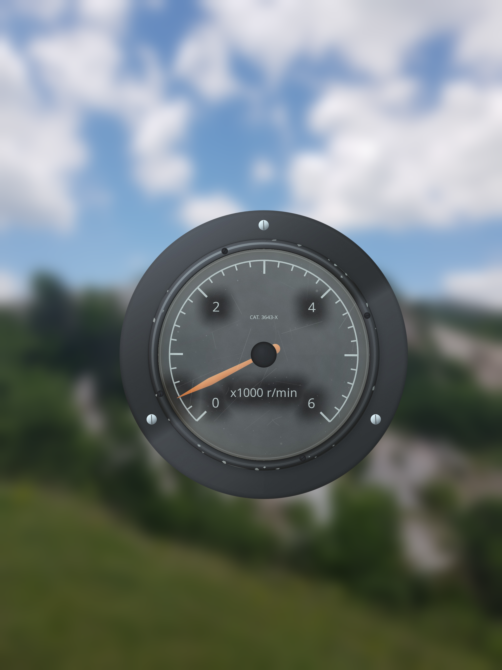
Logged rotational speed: 400 rpm
